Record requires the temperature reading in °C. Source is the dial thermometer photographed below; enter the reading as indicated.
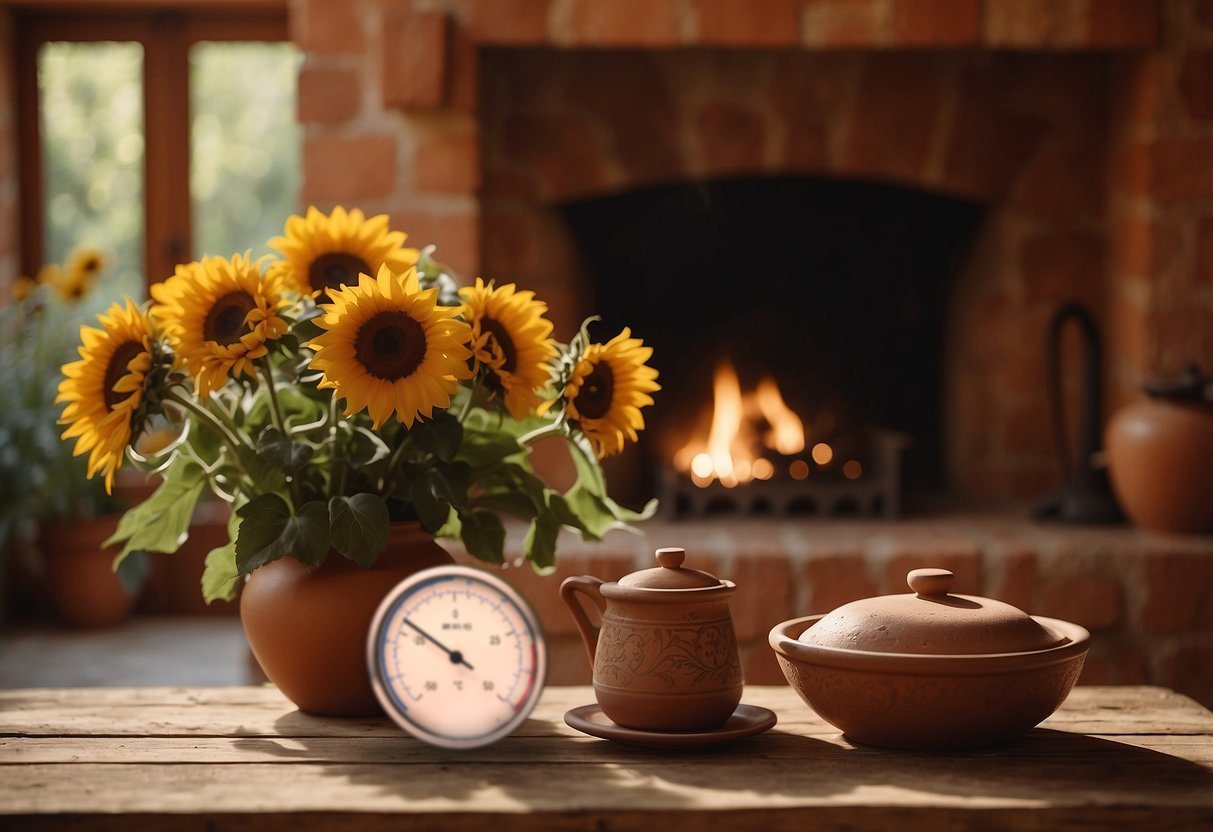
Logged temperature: -20 °C
